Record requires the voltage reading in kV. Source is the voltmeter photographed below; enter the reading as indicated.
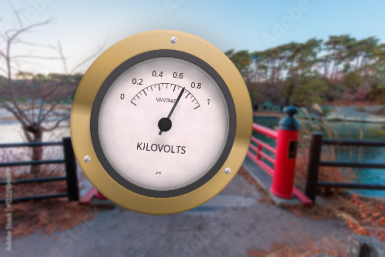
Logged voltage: 0.7 kV
